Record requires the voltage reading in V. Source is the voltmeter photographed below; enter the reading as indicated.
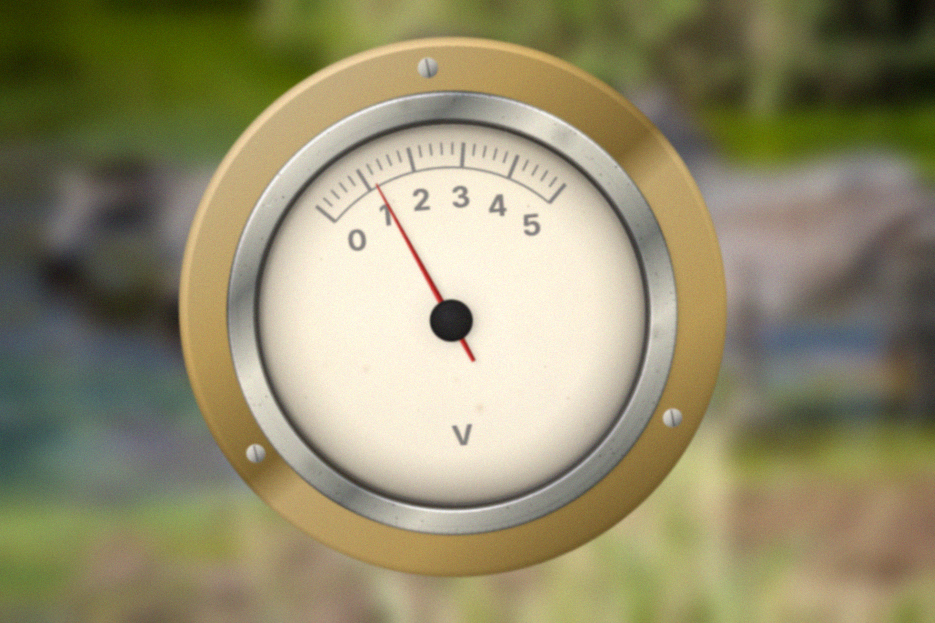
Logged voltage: 1.2 V
